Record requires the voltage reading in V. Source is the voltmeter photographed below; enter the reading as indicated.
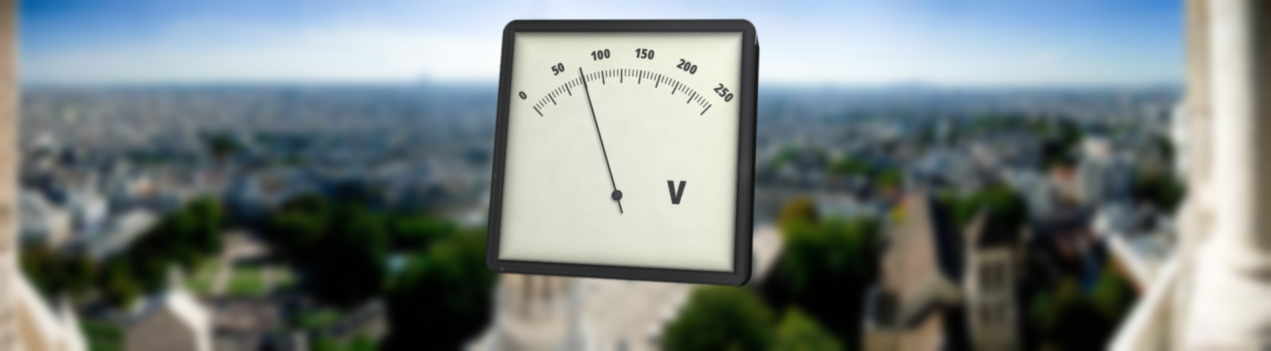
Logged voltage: 75 V
